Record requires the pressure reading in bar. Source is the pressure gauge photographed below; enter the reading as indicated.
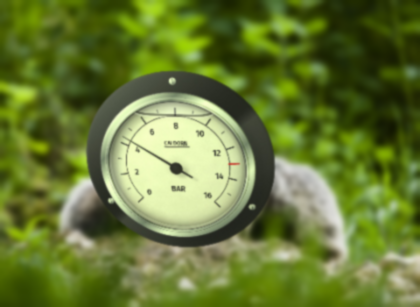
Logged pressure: 4.5 bar
